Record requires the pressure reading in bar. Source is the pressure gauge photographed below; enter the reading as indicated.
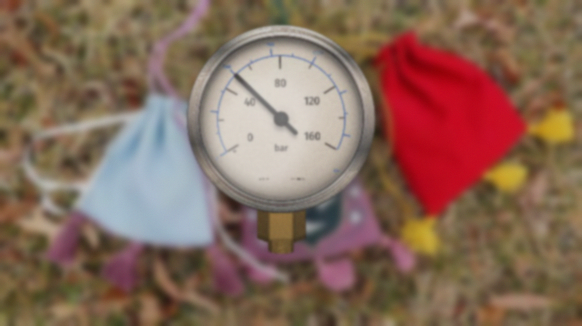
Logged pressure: 50 bar
